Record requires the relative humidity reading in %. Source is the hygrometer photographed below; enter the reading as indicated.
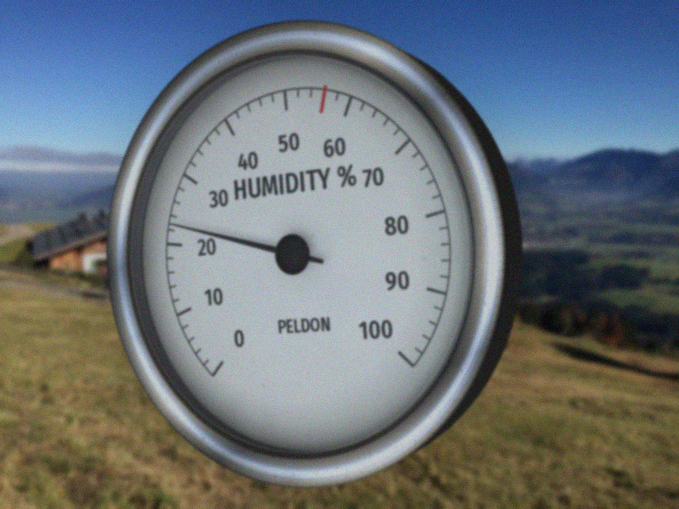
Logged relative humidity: 23 %
